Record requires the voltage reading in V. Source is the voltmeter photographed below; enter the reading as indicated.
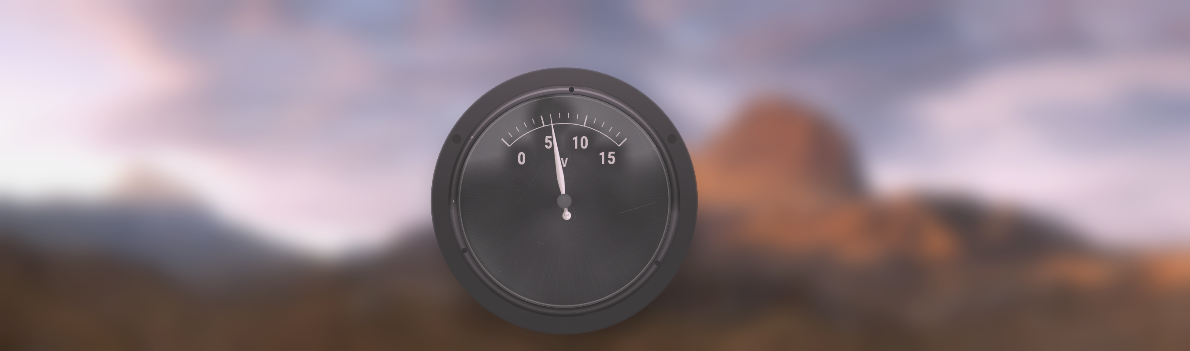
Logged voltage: 6 V
